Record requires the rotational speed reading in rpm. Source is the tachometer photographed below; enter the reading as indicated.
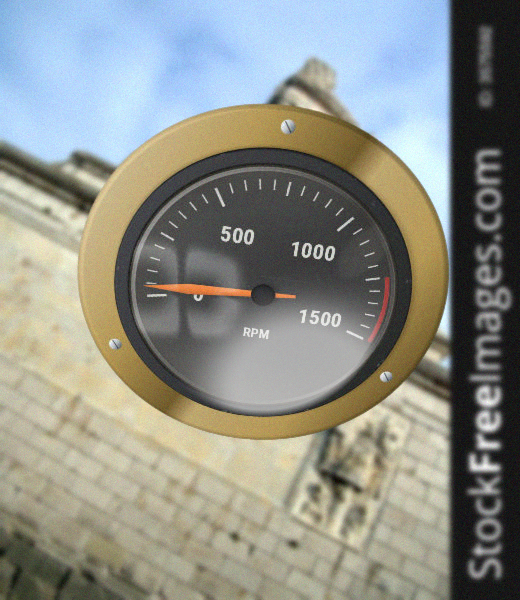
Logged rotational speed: 50 rpm
